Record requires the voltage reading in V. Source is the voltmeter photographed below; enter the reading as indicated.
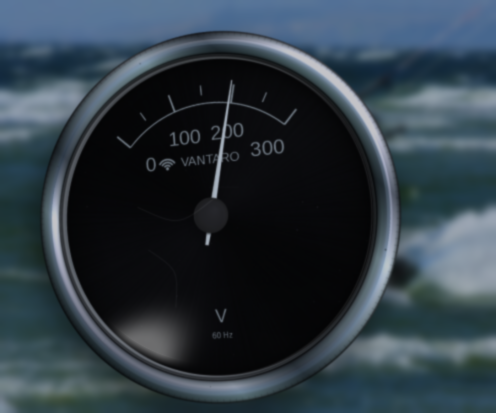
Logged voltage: 200 V
